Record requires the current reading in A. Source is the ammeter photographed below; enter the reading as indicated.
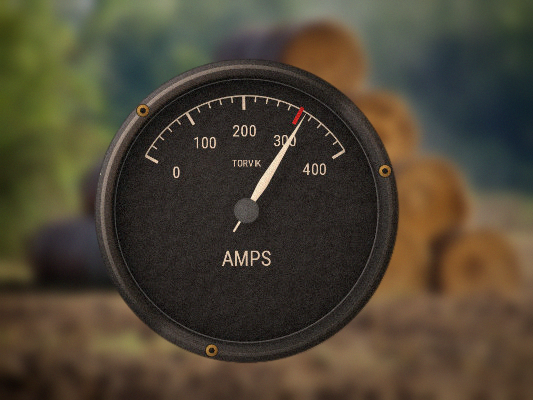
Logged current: 310 A
